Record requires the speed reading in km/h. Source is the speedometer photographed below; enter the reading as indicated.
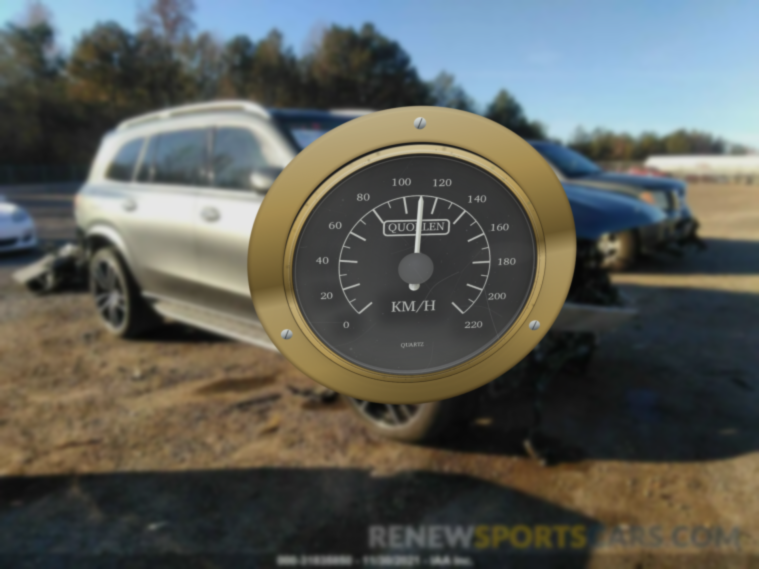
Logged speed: 110 km/h
